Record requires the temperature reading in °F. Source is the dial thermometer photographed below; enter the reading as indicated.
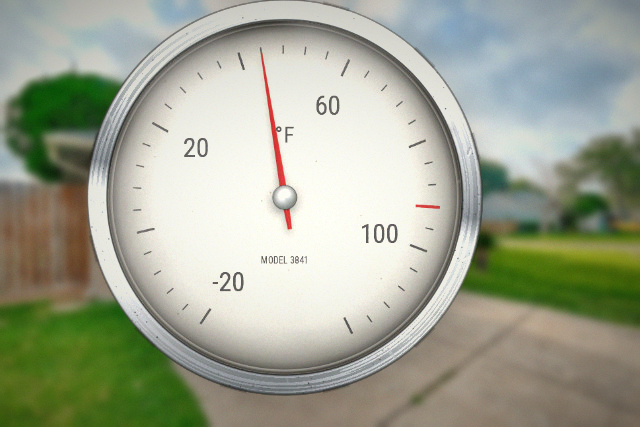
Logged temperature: 44 °F
